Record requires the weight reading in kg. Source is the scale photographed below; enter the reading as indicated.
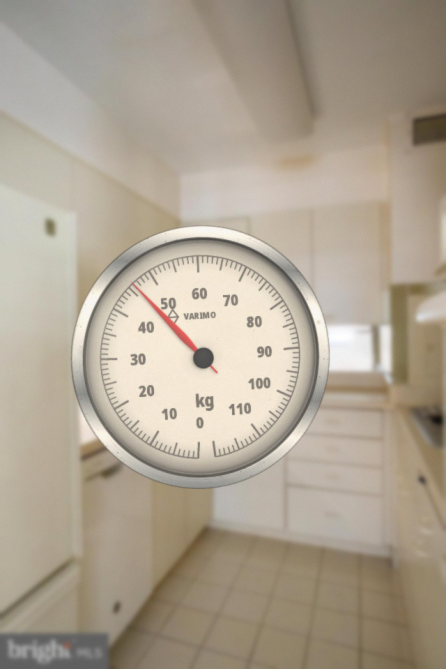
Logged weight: 46 kg
